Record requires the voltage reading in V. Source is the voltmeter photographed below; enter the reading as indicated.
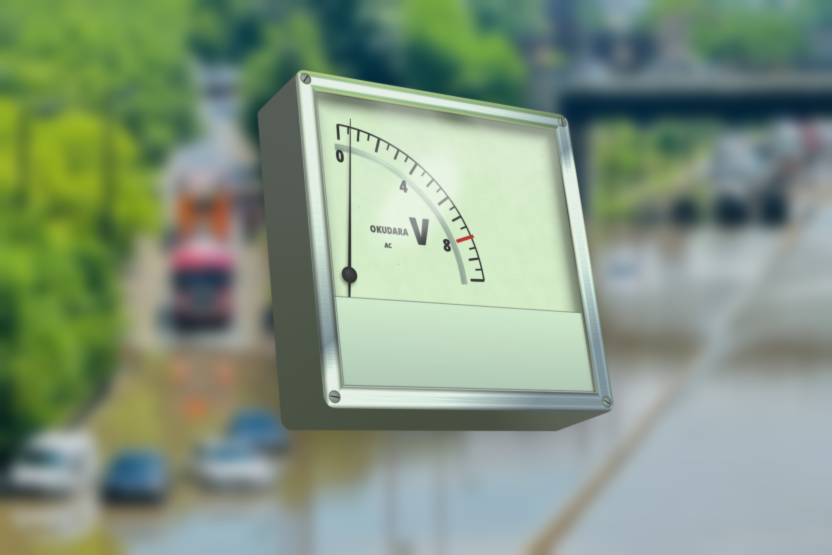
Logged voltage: 0.5 V
